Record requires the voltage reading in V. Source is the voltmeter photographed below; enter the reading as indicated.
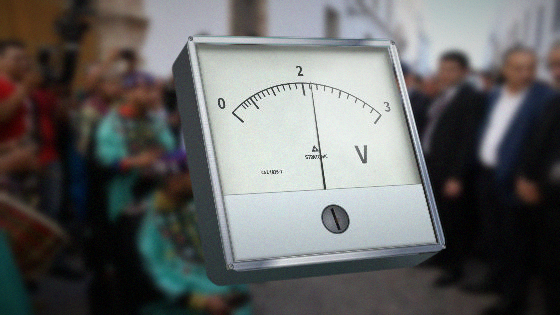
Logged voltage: 2.1 V
